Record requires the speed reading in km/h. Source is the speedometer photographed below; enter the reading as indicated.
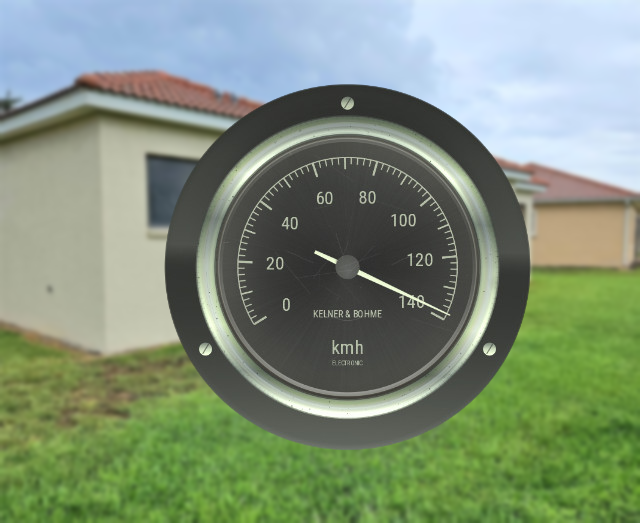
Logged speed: 138 km/h
